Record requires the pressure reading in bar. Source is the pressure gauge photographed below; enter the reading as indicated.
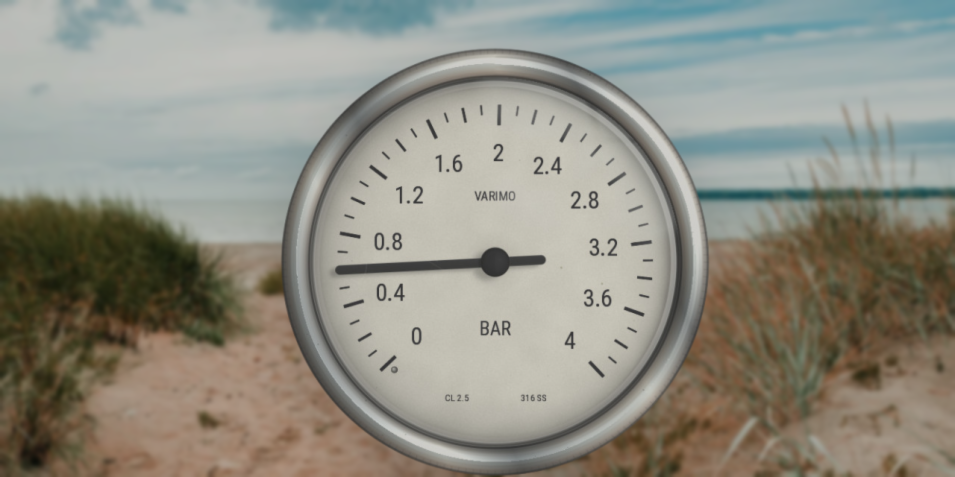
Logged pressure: 0.6 bar
